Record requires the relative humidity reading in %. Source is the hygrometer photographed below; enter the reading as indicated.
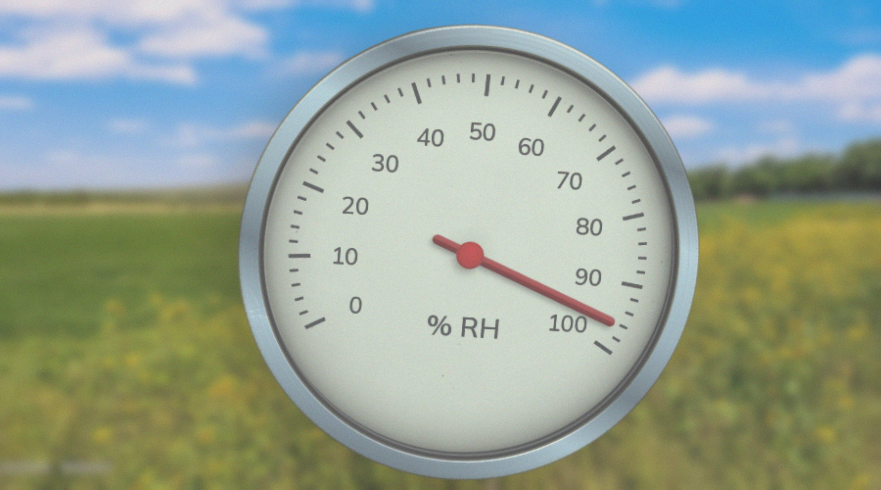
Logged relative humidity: 96 %
